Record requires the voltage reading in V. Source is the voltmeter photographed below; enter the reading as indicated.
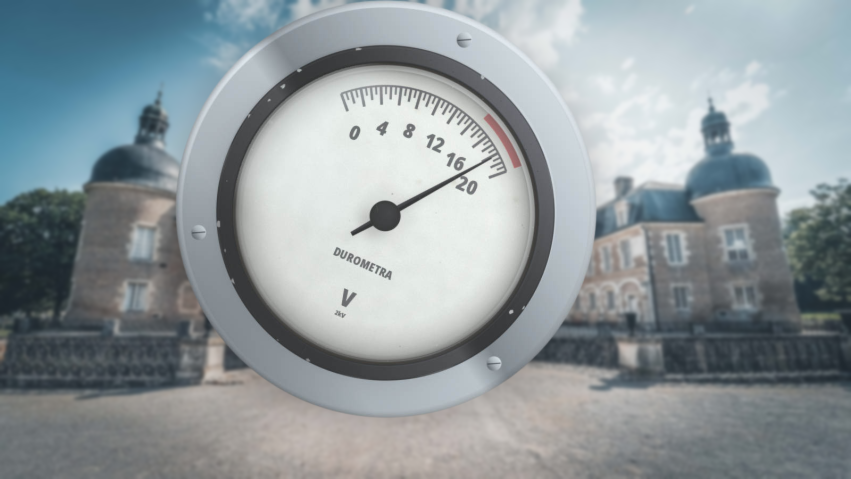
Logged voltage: 18 V
